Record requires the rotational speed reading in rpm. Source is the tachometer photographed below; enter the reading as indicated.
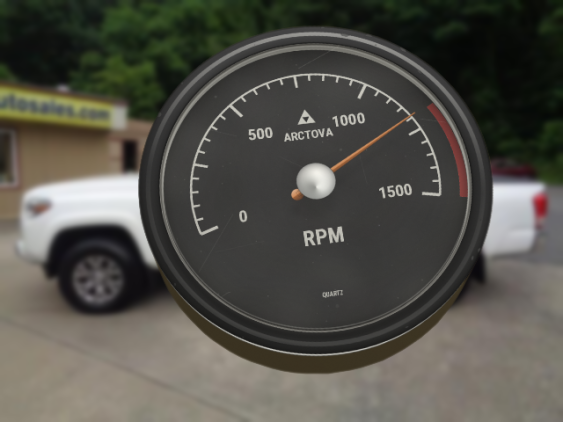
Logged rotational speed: 1200 rpm
